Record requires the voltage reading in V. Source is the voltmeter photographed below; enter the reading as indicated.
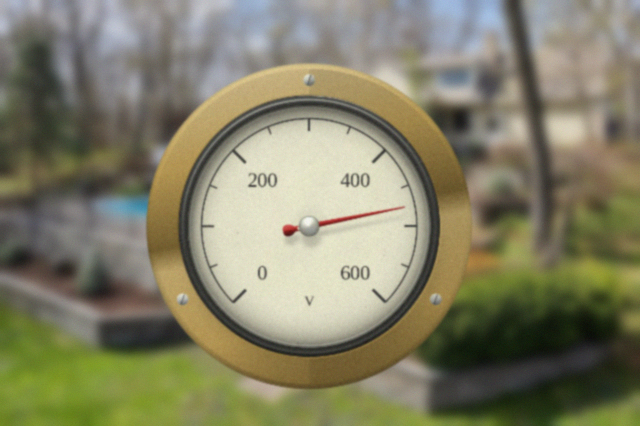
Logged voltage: 475 V
